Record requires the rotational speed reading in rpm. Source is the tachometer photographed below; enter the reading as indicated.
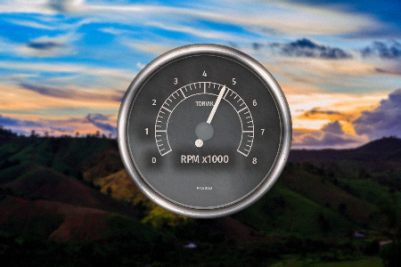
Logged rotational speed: 4800 rpm
